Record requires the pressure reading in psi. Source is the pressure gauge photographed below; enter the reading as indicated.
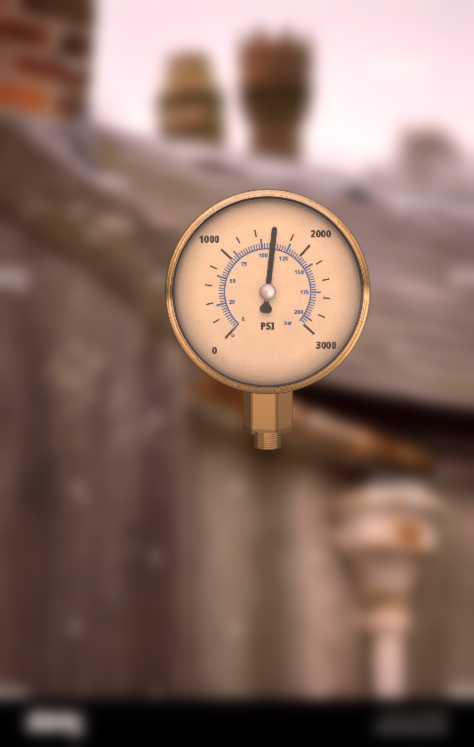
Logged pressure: 1600 psi
